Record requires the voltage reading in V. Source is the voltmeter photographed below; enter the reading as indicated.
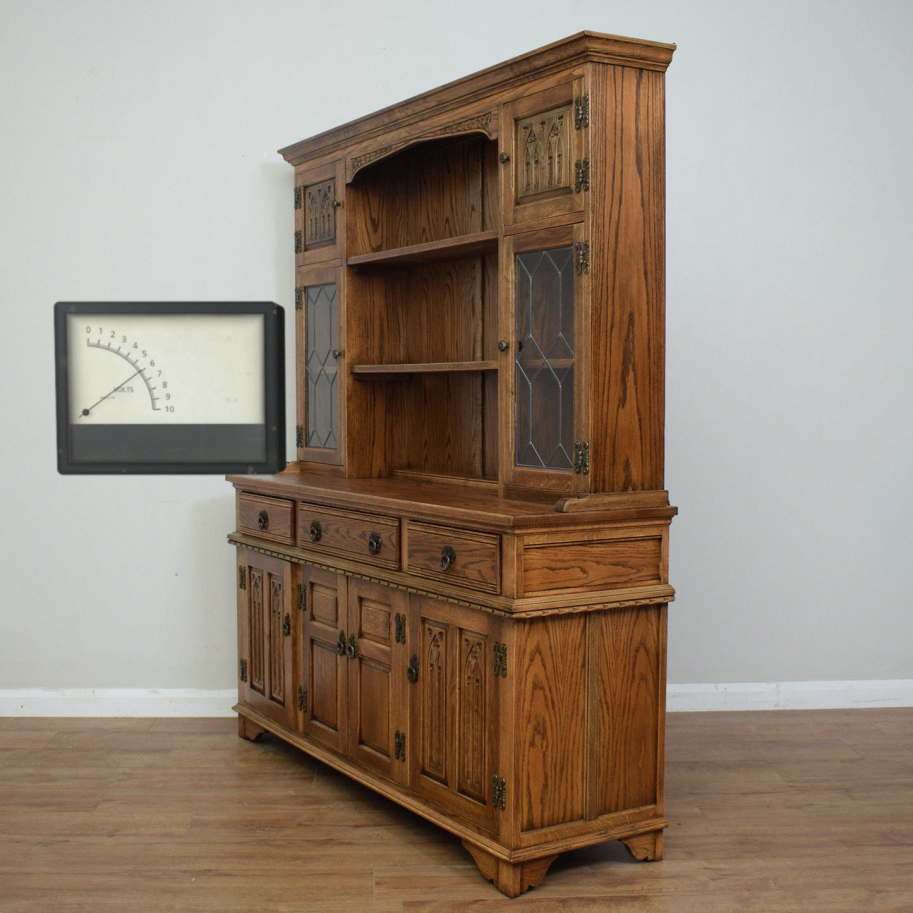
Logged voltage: 6 V
